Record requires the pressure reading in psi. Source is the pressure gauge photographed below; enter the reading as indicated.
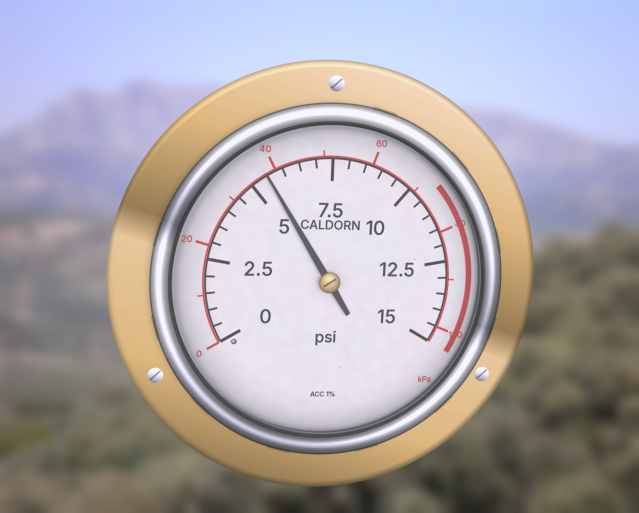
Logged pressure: 5.5 psi
